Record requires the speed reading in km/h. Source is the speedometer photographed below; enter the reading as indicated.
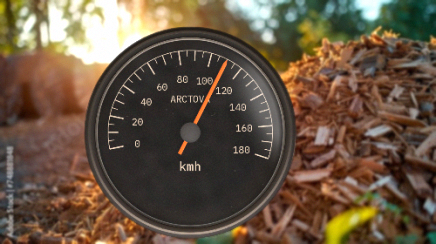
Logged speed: 110 km/h
